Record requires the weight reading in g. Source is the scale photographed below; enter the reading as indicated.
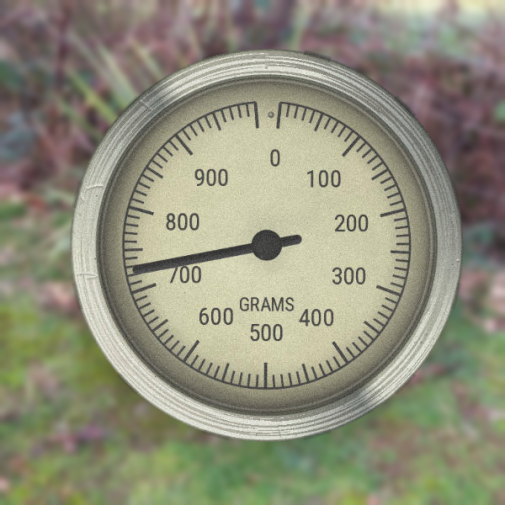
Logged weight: 725 g
